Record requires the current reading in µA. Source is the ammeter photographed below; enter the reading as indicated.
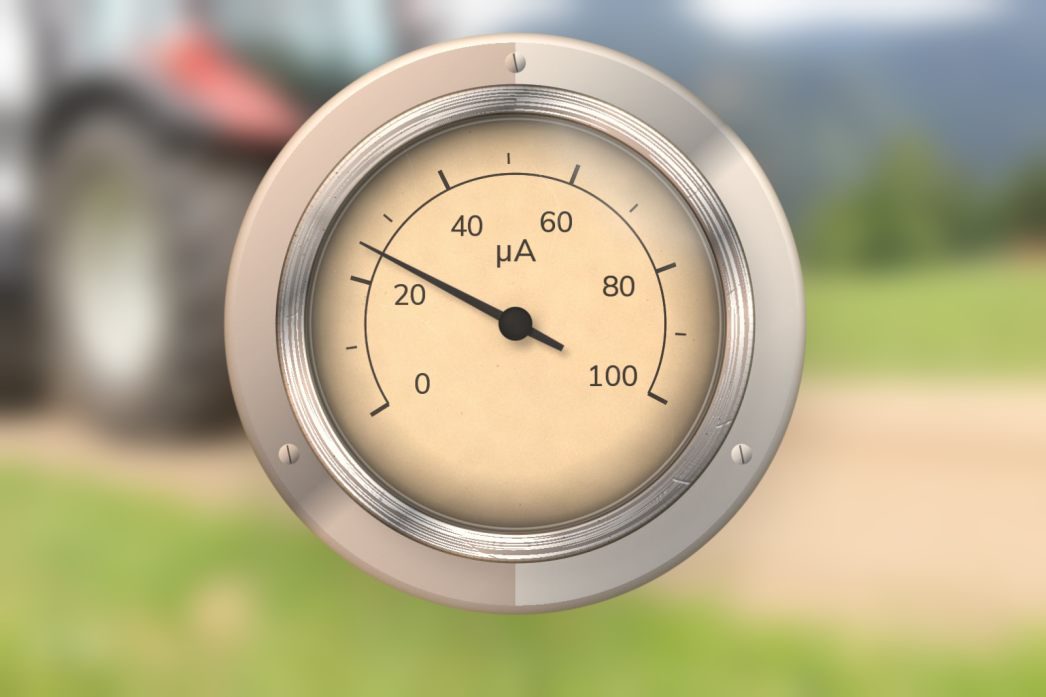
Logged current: 25 µA
